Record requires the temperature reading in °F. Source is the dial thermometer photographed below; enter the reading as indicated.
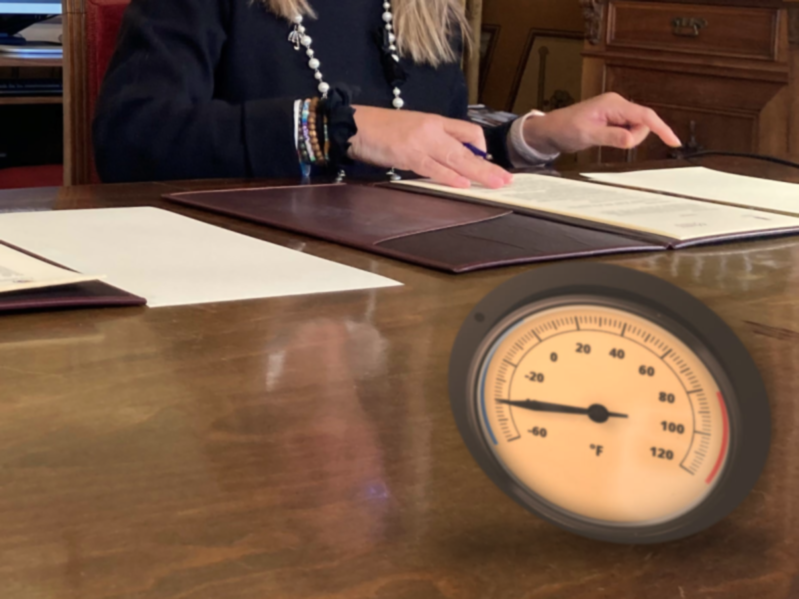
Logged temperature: -40 °F
